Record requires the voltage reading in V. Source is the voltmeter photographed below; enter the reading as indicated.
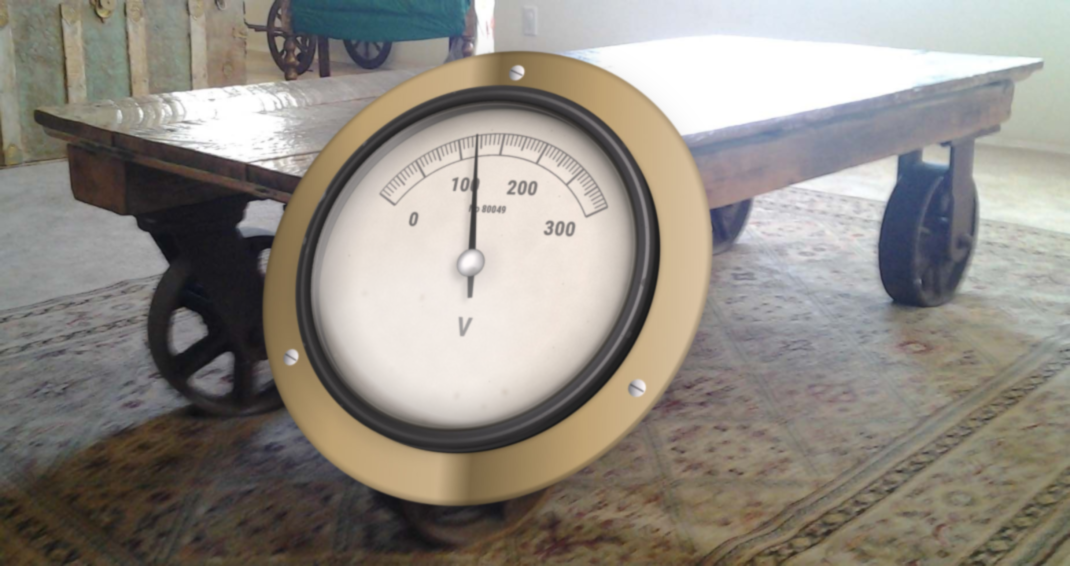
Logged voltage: 125 V
